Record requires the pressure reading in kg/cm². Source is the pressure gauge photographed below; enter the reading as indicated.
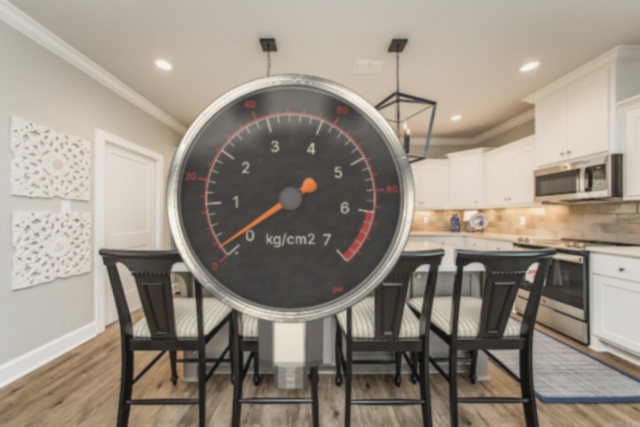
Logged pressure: 0.2 kg/cm²
